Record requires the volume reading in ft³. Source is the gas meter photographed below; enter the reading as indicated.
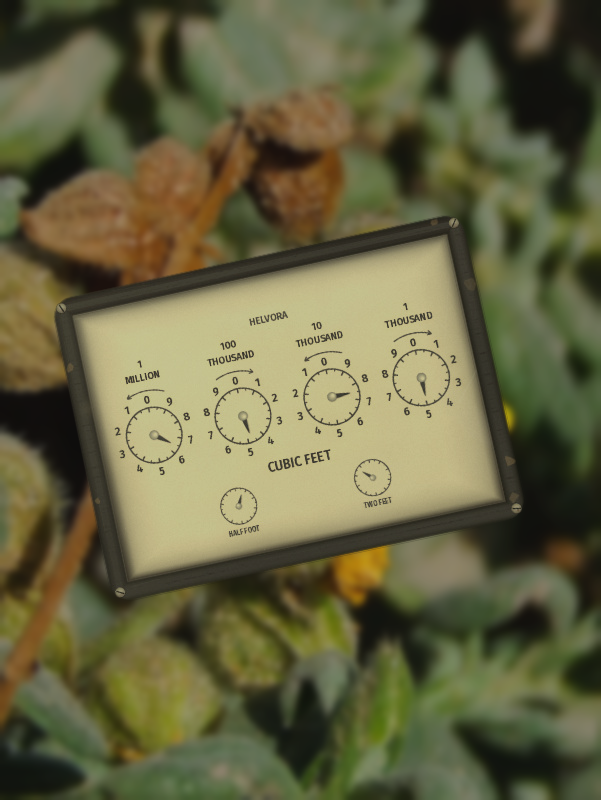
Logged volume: 647500 ft³
